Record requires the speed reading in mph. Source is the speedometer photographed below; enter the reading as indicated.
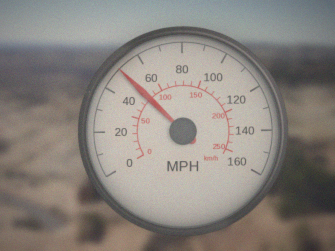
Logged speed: 50 mph
